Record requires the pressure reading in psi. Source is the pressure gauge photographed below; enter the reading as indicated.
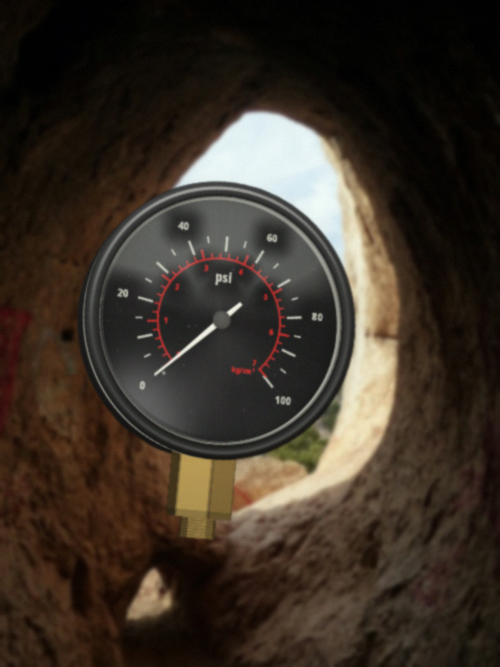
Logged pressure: 0 psi
